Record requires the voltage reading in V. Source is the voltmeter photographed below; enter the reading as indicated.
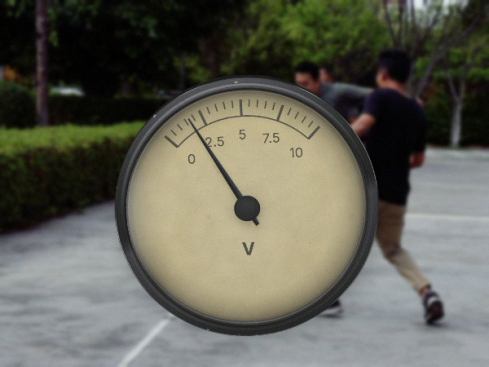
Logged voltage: 1.75 V
